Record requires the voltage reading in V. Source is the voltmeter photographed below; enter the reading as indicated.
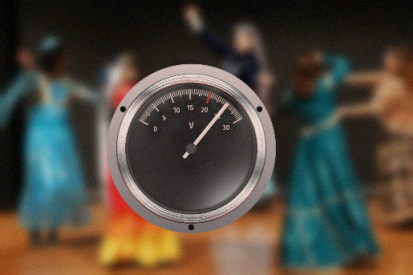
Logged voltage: 25 V
